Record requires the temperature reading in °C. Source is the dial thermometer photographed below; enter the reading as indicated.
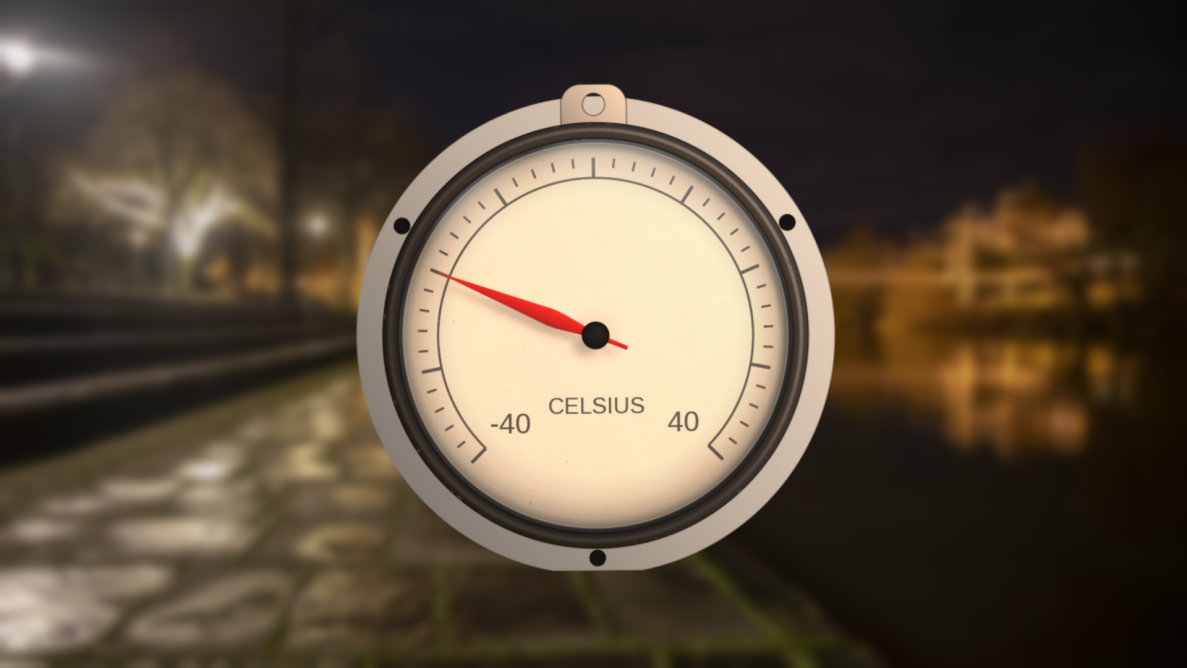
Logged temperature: -20 °C
